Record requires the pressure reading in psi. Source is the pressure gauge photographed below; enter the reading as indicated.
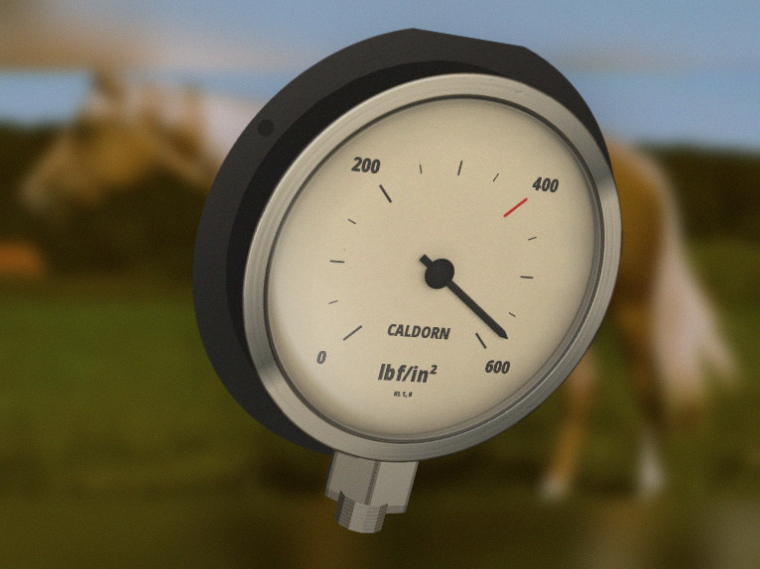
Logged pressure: 575 psi
